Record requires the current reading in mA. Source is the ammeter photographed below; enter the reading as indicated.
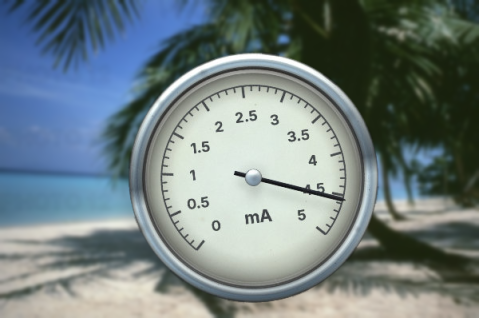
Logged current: 4.55 mA
